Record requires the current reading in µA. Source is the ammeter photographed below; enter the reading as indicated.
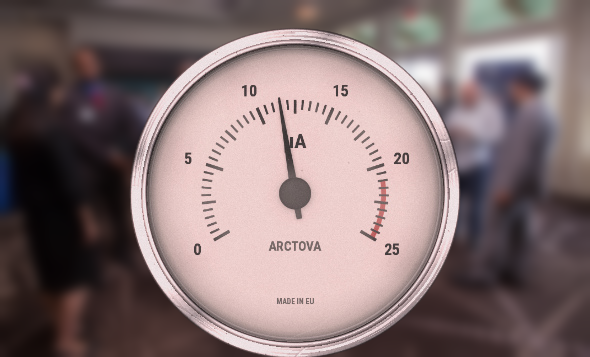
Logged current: 11.5 µA
